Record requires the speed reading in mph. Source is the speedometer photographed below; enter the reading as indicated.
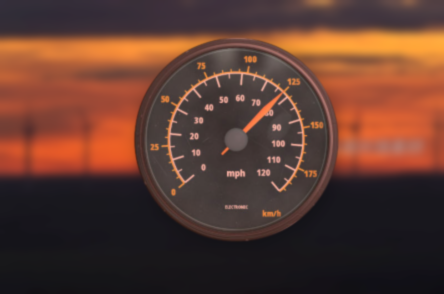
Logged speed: 77.5 mph
